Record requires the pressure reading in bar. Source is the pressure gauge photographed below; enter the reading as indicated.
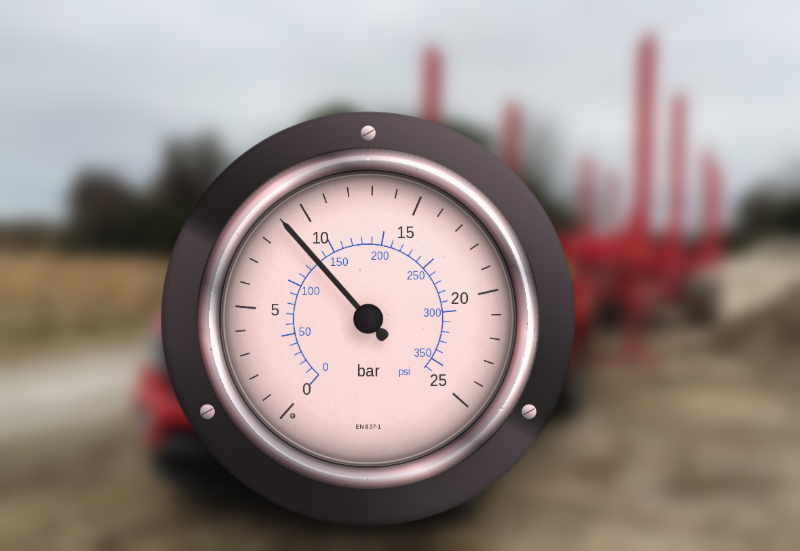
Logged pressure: 9 bar
